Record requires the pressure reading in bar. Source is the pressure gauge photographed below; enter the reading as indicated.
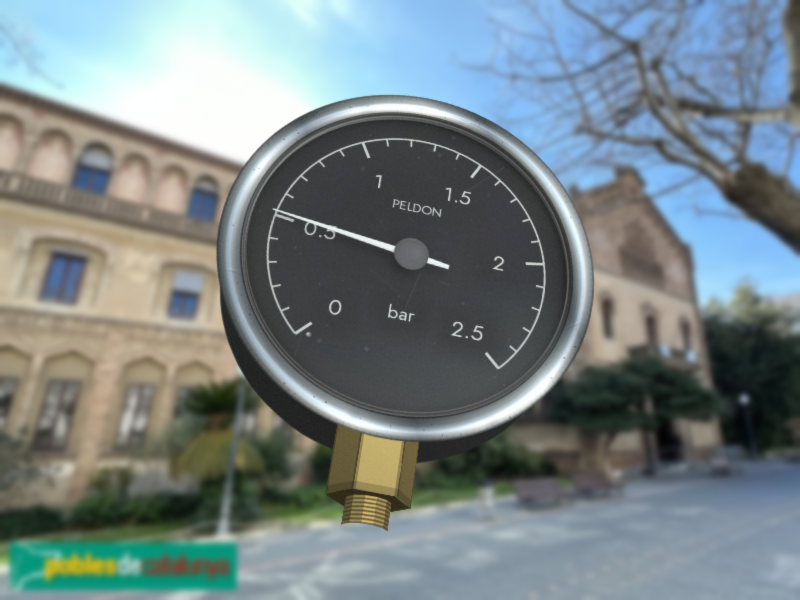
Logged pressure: 0.5 bar
